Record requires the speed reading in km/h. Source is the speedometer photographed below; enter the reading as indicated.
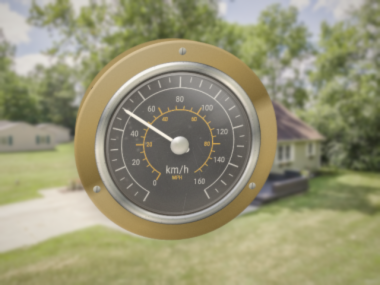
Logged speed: 50 km/h
